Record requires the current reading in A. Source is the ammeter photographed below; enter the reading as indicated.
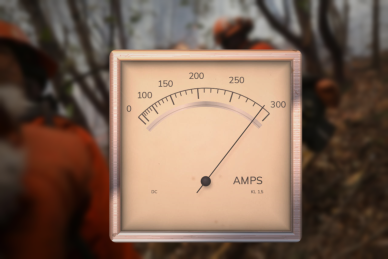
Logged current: 290 A
